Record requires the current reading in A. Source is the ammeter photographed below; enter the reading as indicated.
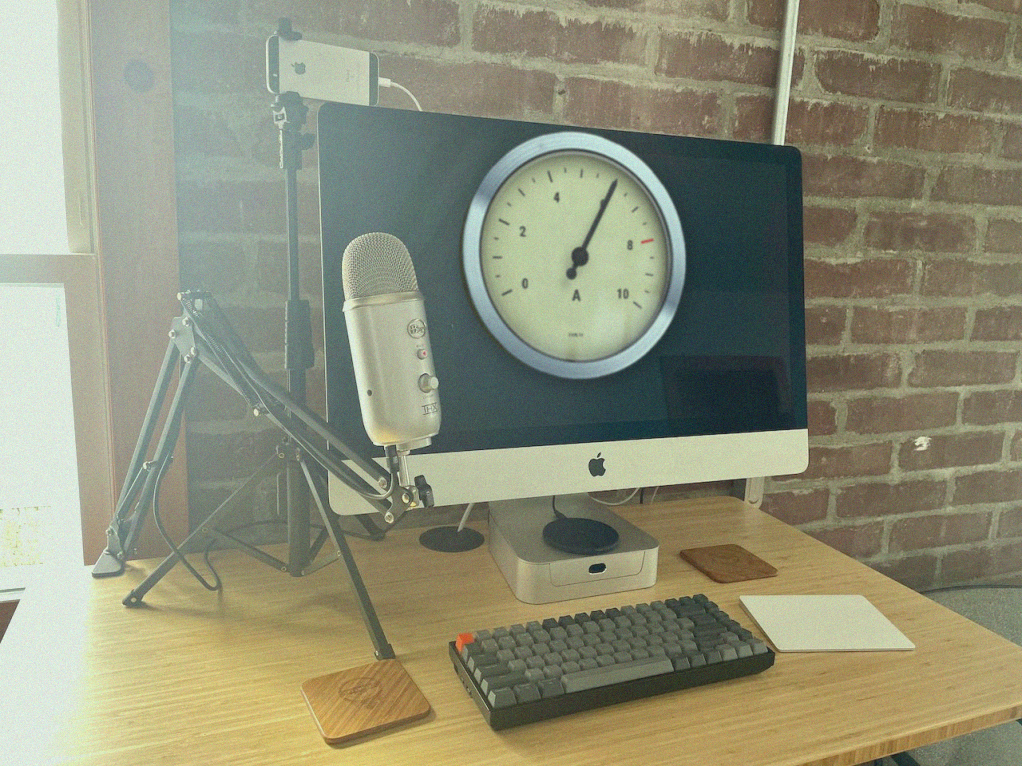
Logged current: 6 A
